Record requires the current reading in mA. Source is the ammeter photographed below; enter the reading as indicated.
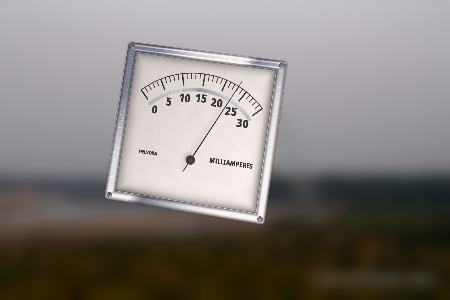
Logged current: 23 mA
